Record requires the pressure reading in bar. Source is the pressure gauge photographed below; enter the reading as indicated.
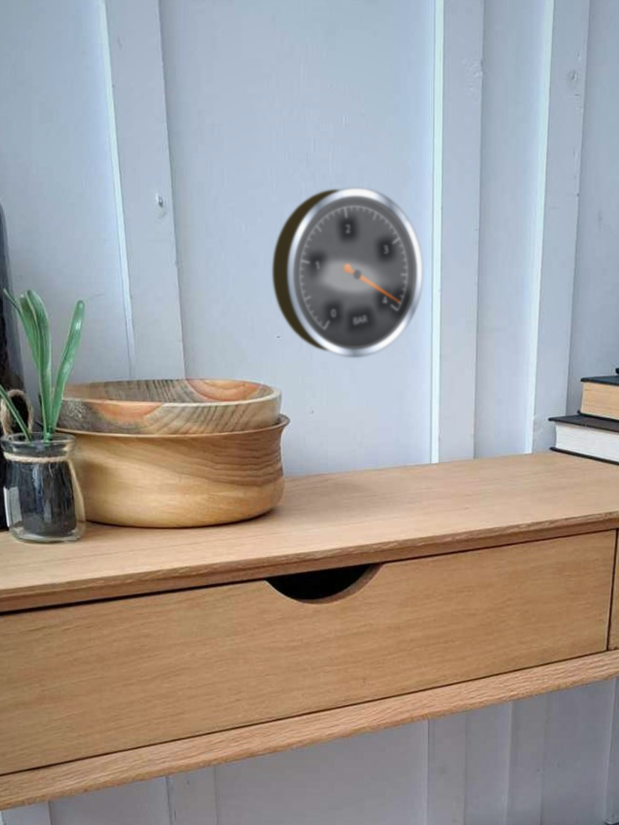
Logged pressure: 3.9 bar
